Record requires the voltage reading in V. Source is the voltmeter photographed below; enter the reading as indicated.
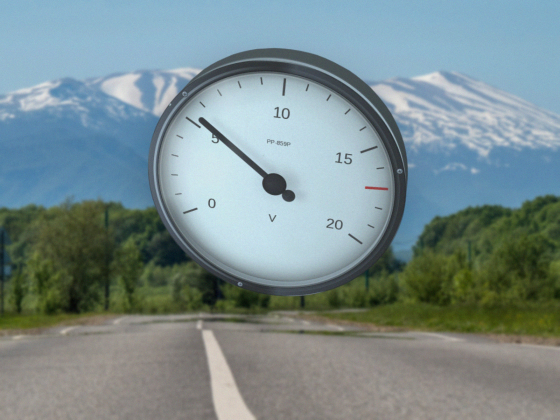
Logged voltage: 5.5 V
